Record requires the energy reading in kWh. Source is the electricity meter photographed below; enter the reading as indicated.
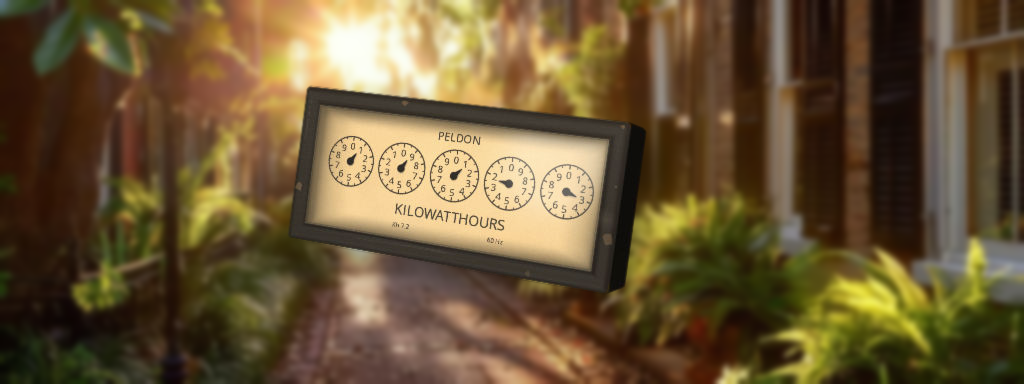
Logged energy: 9123 kWh
